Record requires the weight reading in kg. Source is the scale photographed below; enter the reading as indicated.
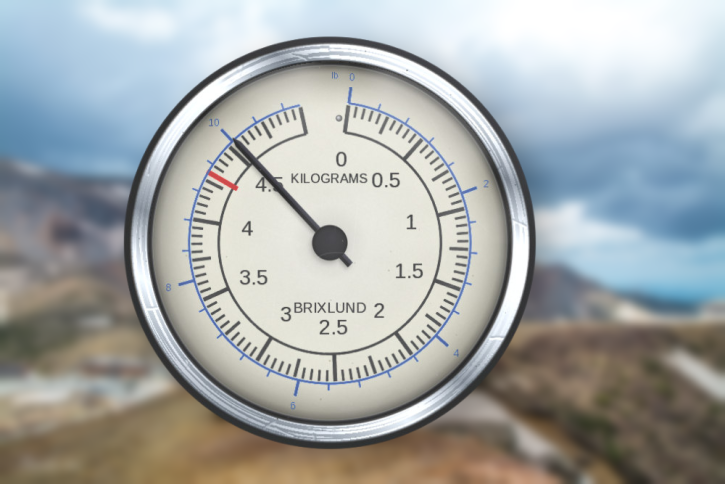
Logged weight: 4.55 kg
